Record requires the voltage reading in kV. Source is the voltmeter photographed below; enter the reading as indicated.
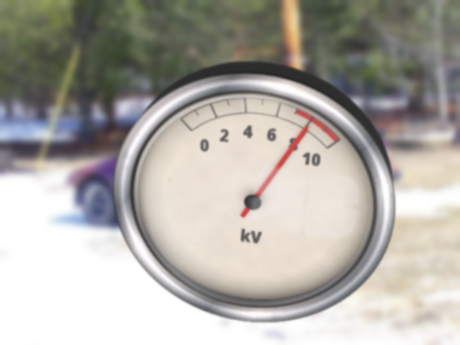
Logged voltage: 8 kV
